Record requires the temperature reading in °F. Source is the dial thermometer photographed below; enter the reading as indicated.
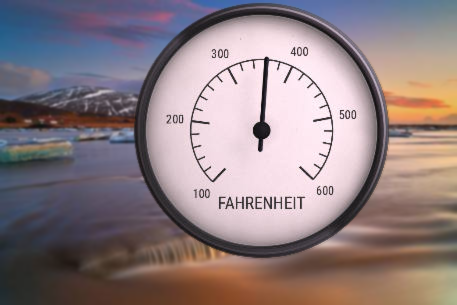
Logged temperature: 360 °F
